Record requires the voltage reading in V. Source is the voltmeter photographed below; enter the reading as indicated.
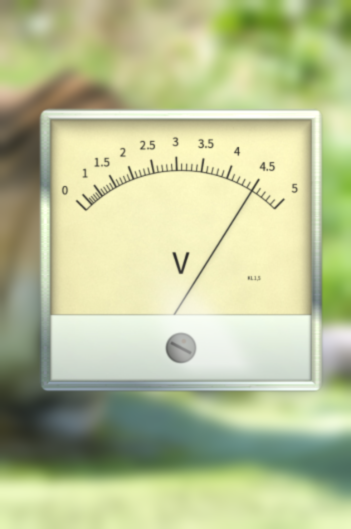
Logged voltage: 4.5 V
